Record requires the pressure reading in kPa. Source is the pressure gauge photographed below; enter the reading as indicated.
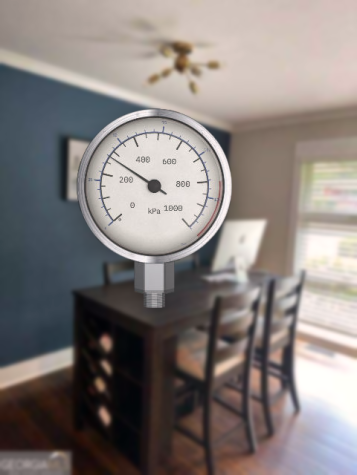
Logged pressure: 275 kPa
